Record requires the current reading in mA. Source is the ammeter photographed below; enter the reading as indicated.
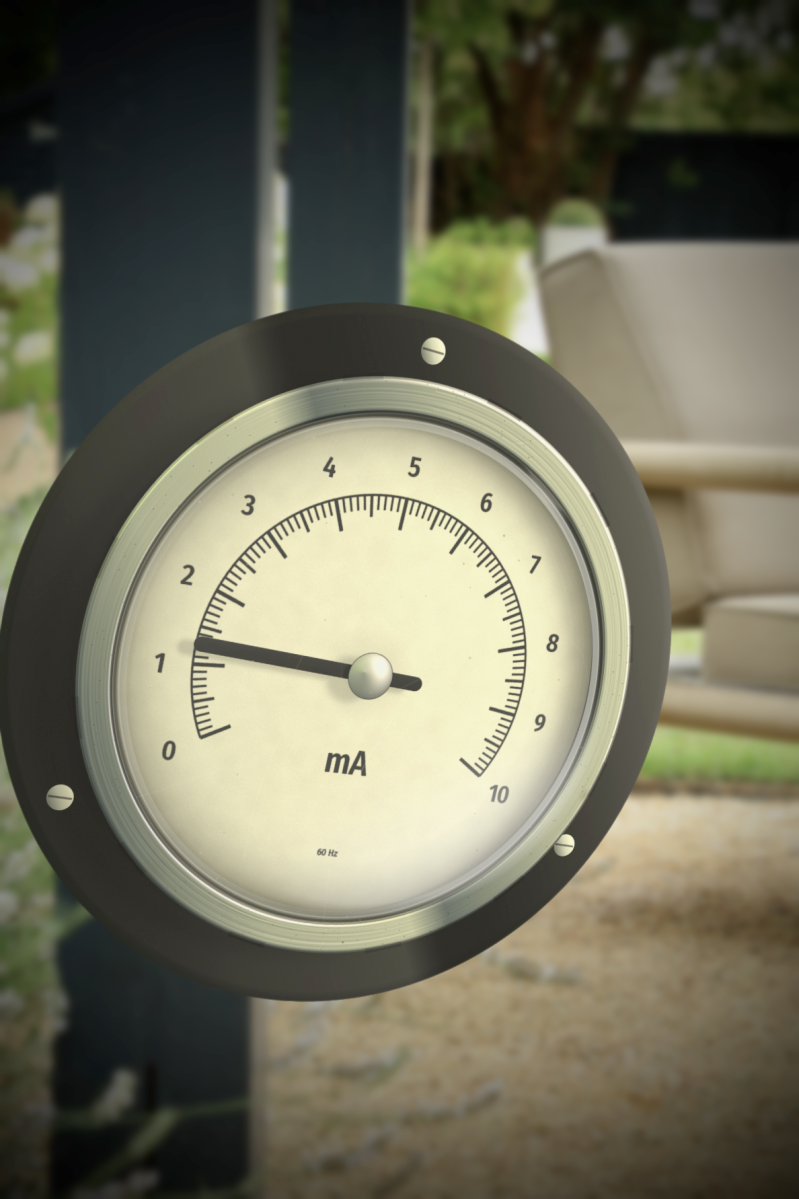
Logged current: 1.3 mA
